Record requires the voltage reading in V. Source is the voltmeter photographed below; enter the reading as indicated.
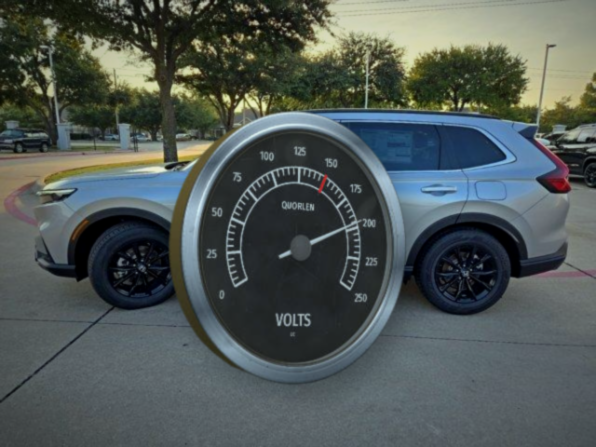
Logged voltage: 195 V
